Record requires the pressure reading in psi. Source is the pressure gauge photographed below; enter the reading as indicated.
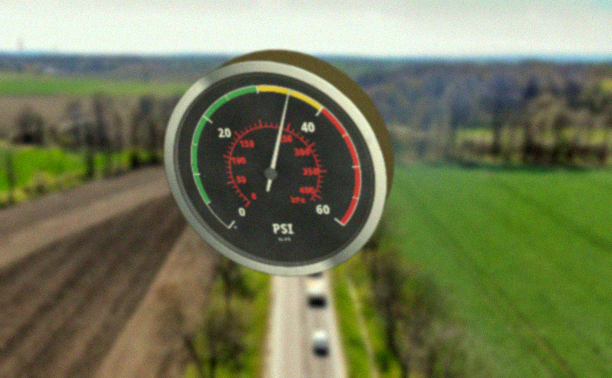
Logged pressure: 35 psi
